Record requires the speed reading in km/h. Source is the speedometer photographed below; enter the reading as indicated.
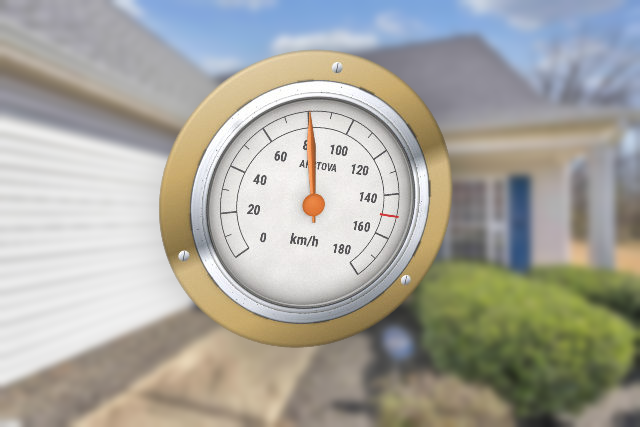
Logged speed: 80 km/h
